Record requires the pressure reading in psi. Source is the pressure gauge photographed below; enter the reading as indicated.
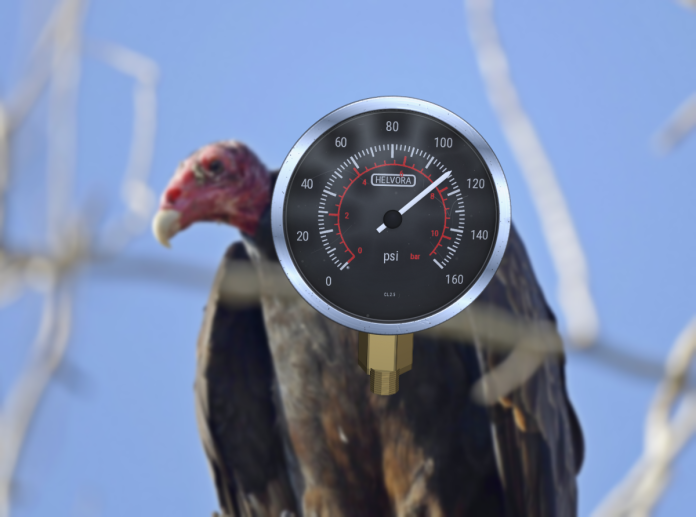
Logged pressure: 110 psi
